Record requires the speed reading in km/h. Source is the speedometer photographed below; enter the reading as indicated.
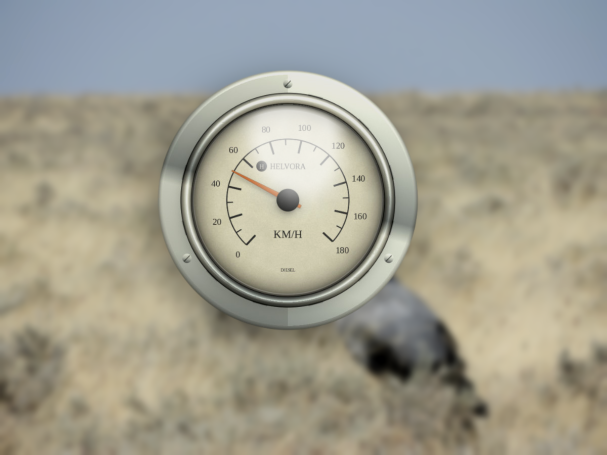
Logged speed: 50 km/h
